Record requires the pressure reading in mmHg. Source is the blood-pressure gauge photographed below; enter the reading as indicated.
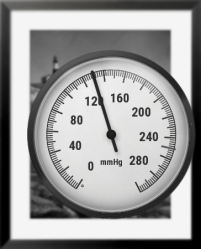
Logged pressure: 130 mmHg
